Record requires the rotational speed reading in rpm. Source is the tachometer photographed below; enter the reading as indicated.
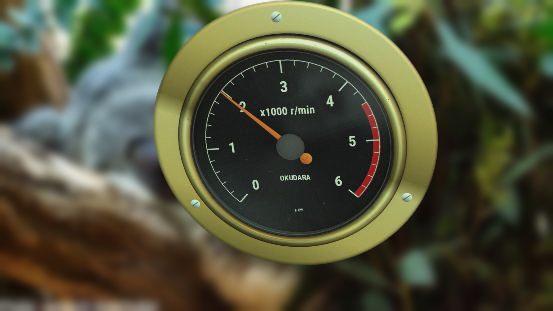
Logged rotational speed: 2000 rpm
